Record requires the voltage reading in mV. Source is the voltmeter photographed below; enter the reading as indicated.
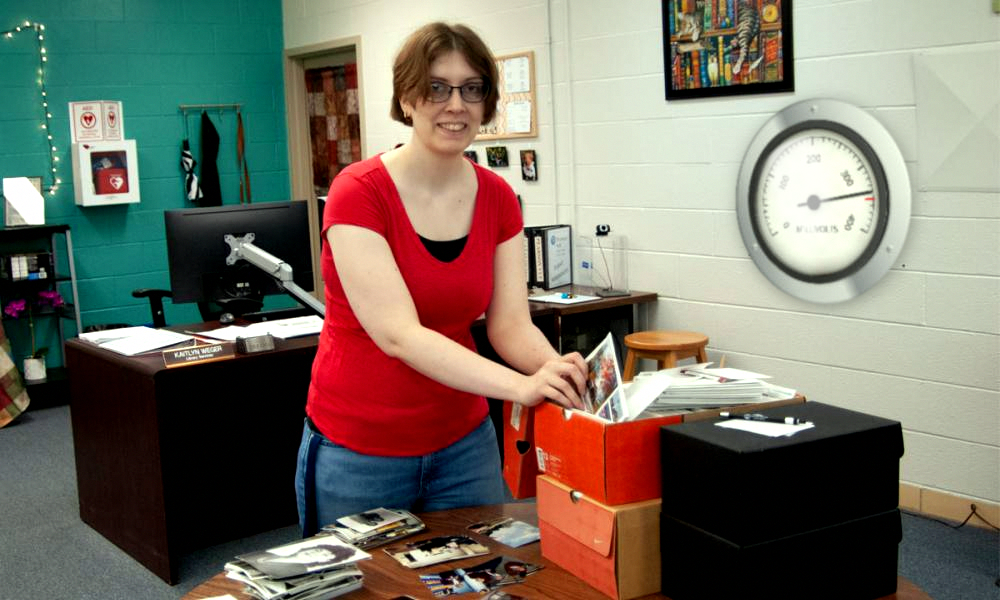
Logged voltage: 340 mV
